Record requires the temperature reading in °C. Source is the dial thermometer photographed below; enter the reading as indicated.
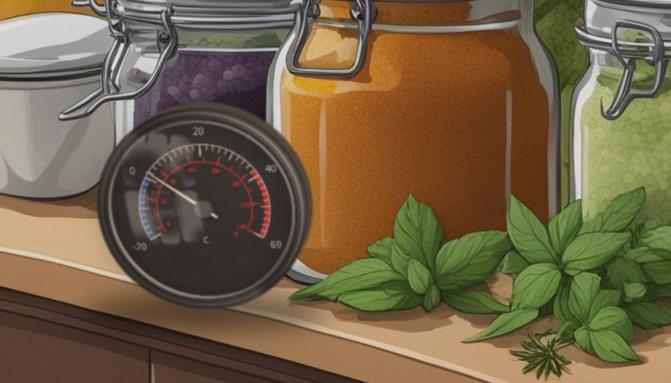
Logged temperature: 2 °C
